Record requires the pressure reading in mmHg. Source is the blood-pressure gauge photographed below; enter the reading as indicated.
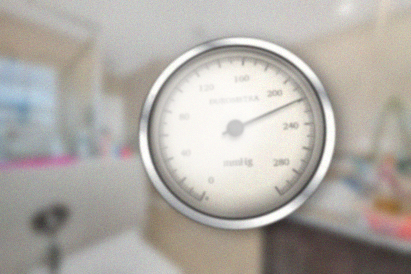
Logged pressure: 220 mmHg
